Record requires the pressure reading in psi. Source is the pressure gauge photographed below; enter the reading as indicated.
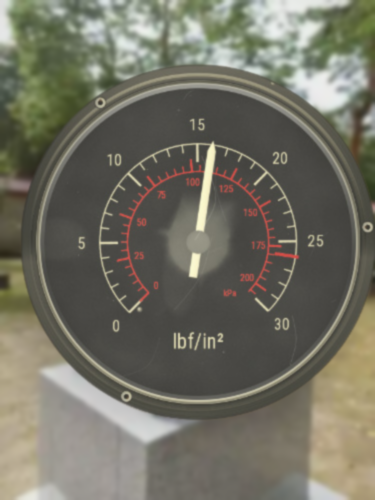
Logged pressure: 16 psi
